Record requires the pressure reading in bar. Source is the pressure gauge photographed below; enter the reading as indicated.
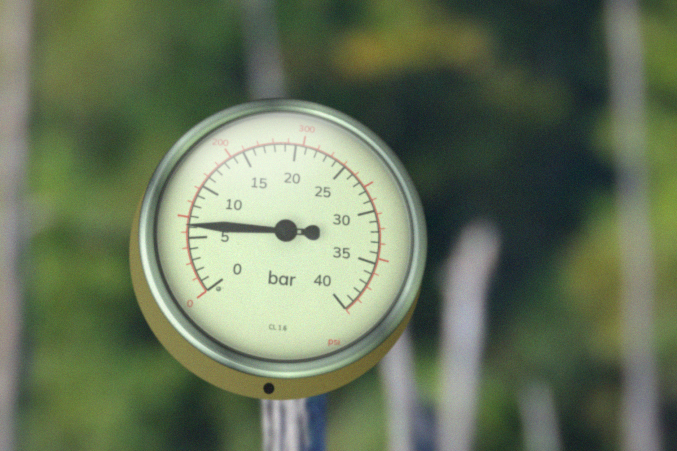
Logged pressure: 6 bar
